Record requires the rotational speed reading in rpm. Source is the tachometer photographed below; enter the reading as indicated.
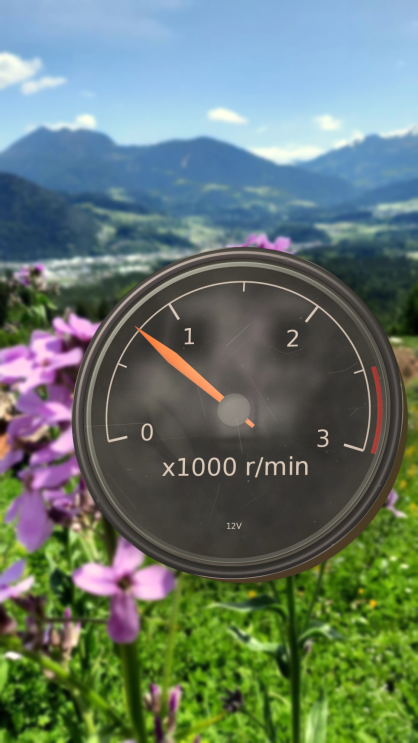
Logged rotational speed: 750 rpm
